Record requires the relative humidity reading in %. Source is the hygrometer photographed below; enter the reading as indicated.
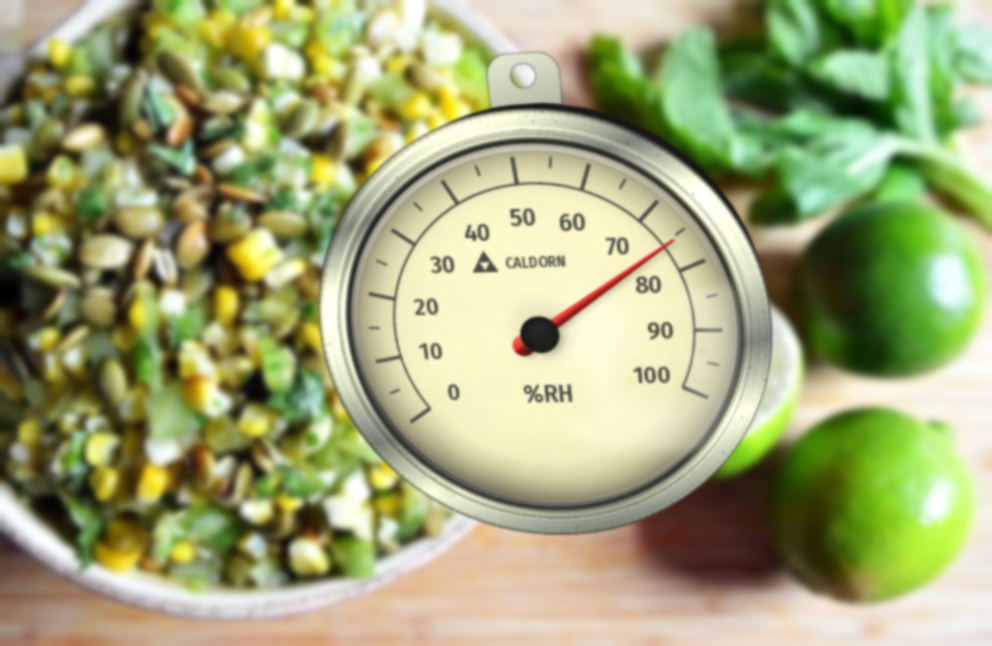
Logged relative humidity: 75 %
